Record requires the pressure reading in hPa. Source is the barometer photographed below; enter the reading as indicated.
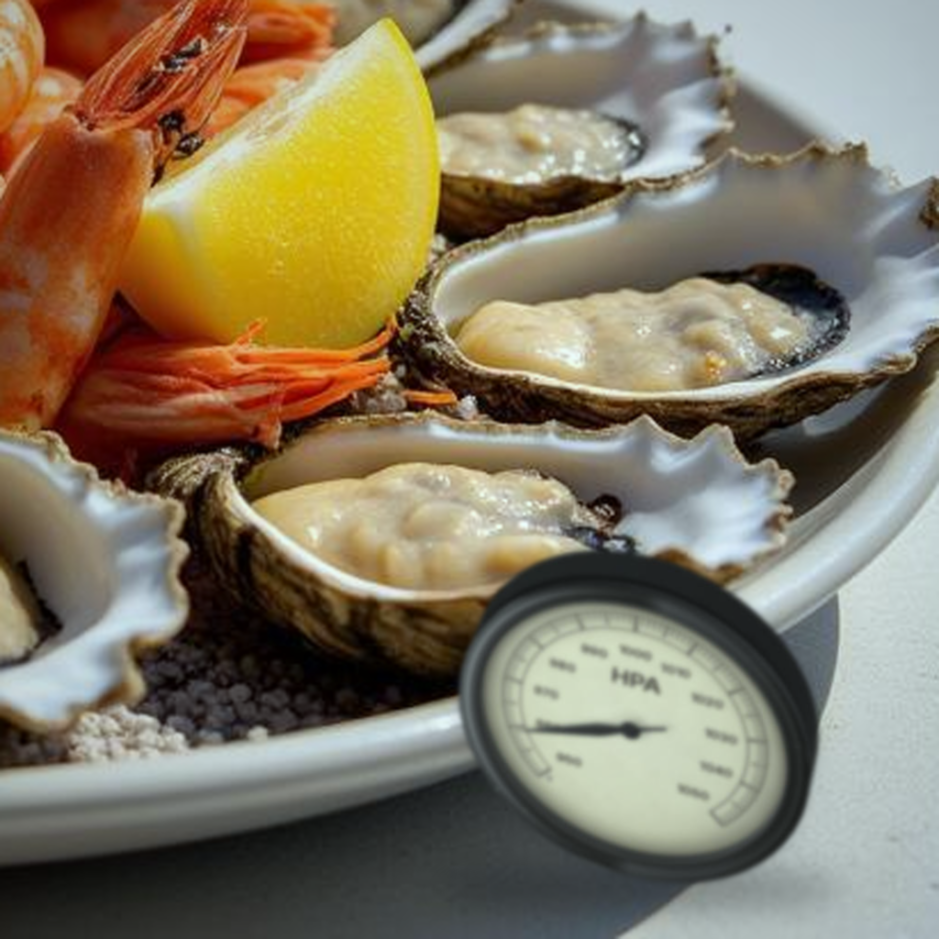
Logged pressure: 960 hPa
